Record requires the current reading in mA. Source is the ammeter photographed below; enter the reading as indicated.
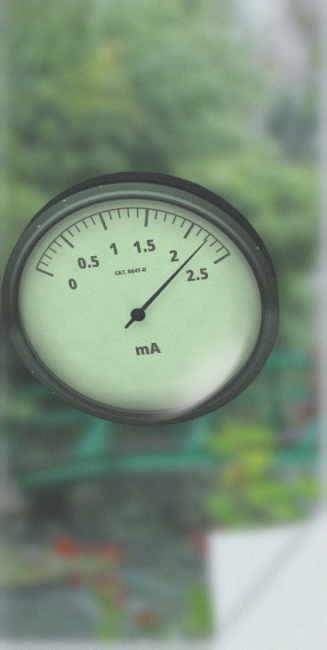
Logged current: 2.2 mA
